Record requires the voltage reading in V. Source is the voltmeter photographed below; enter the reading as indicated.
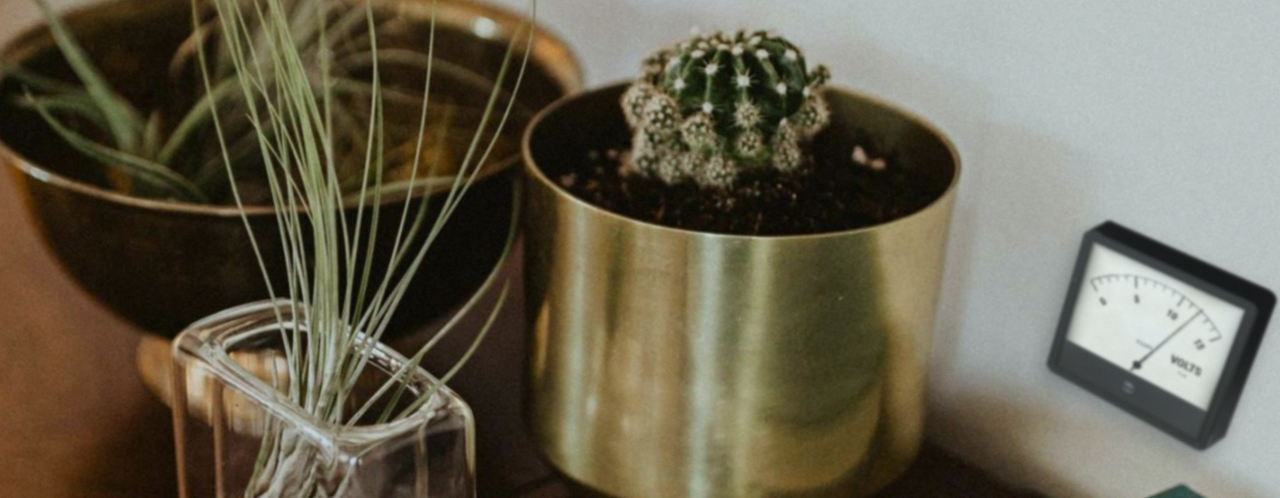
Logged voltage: 12 V
